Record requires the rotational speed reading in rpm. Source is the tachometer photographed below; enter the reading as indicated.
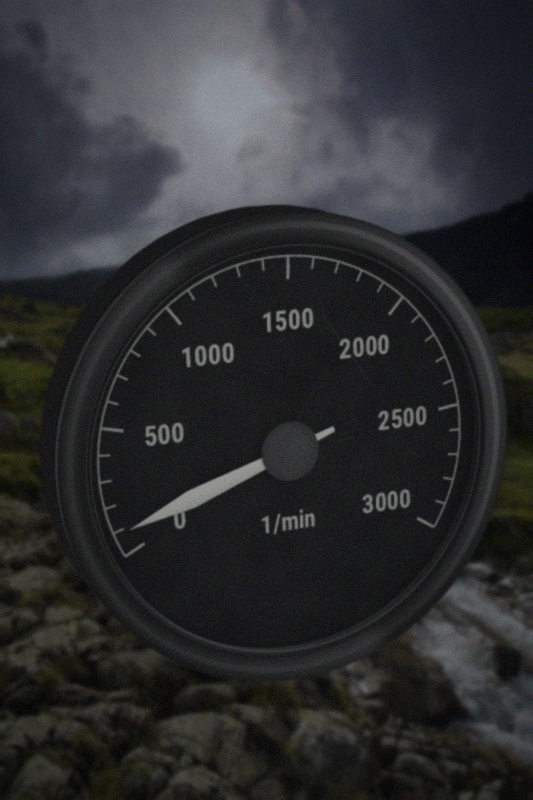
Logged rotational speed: 100 rpm
